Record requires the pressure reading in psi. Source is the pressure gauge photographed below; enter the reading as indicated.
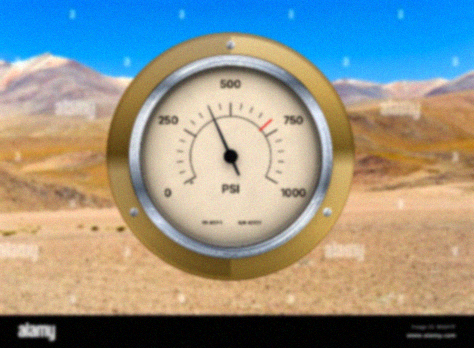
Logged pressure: 400 psi
